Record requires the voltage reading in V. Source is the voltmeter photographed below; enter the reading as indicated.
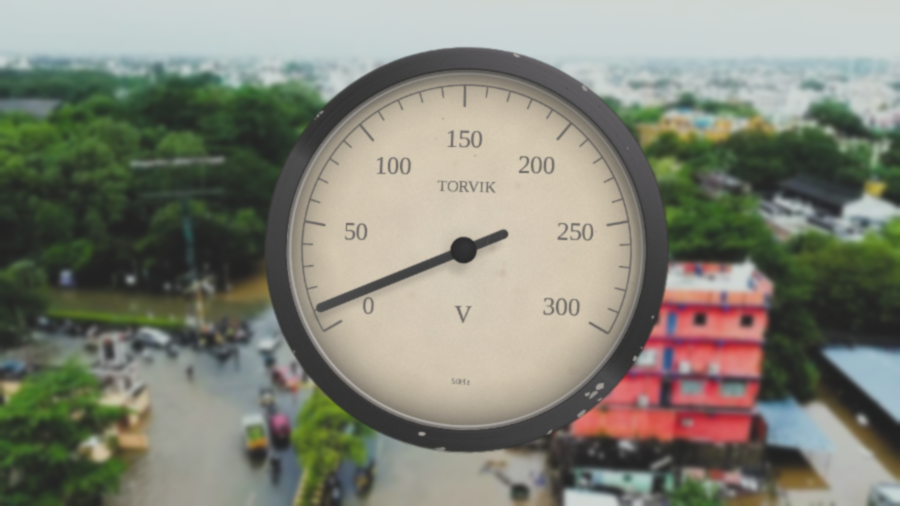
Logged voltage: 10 V
